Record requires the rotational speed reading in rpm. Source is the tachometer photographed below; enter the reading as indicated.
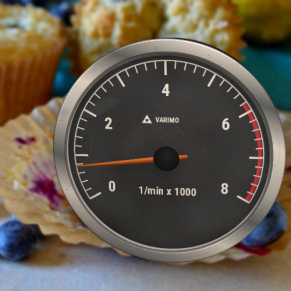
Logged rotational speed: 800 rpm
